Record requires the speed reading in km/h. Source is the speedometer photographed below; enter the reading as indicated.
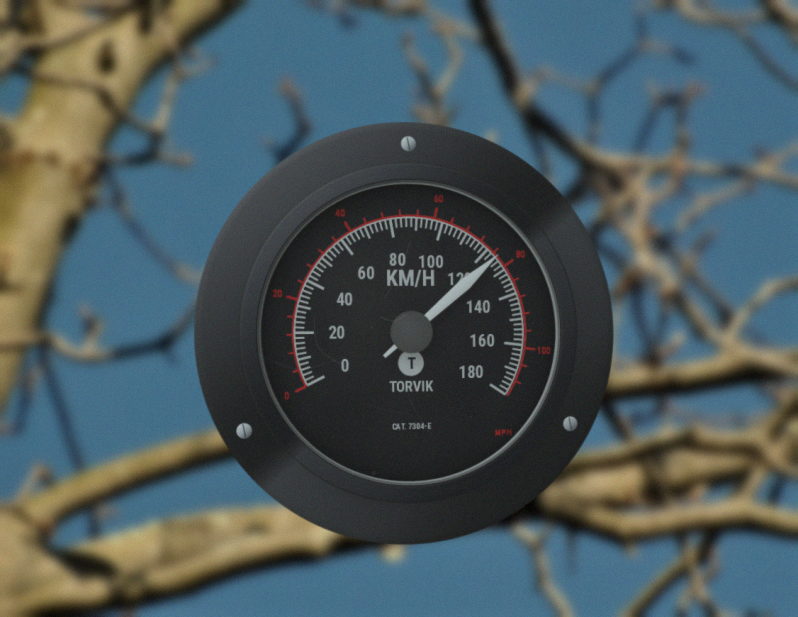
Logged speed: 124 km/h
